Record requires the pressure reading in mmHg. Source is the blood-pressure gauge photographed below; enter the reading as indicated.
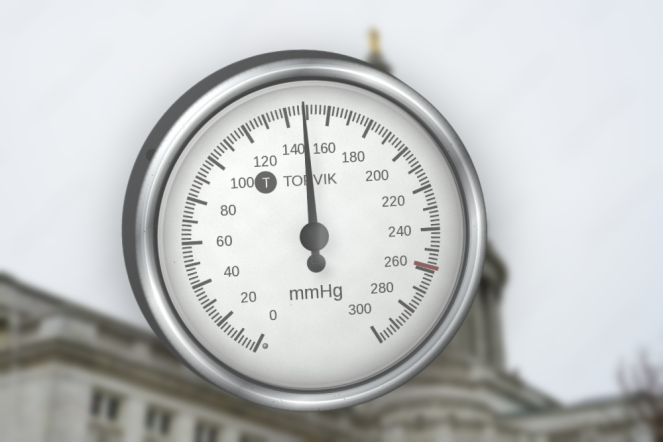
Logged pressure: 148 mmHg
